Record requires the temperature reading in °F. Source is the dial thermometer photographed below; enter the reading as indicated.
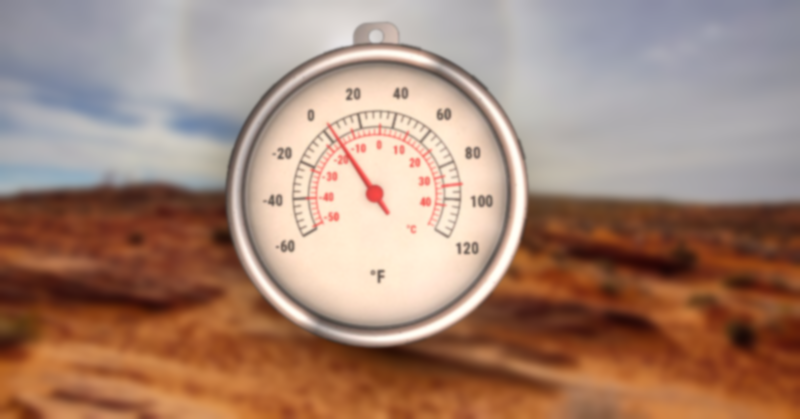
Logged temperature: 4 °F
